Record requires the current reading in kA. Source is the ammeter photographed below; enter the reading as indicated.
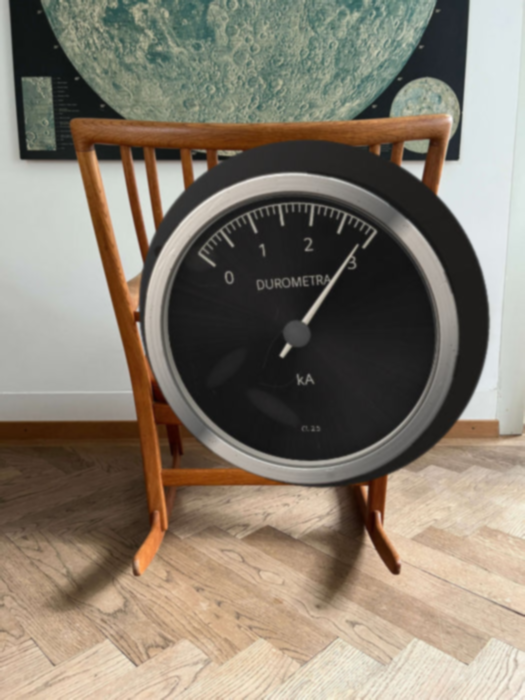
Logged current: 2.9 kA
